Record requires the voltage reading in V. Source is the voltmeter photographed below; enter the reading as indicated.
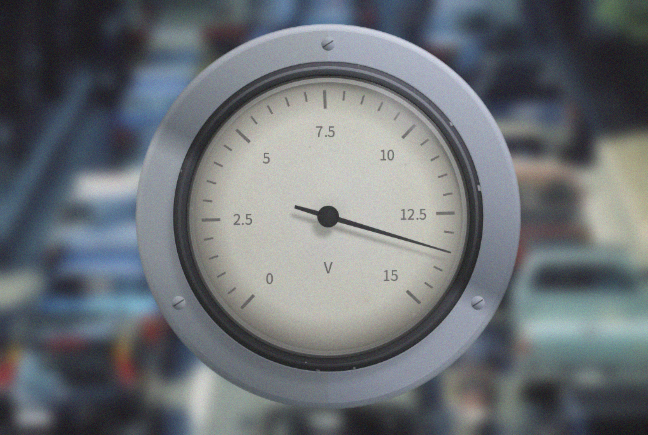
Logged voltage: 13.5 V
